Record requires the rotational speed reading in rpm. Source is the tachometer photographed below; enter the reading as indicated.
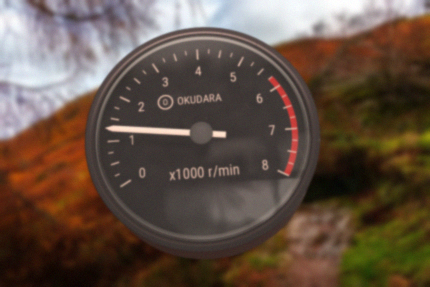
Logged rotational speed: 1250 rpm
